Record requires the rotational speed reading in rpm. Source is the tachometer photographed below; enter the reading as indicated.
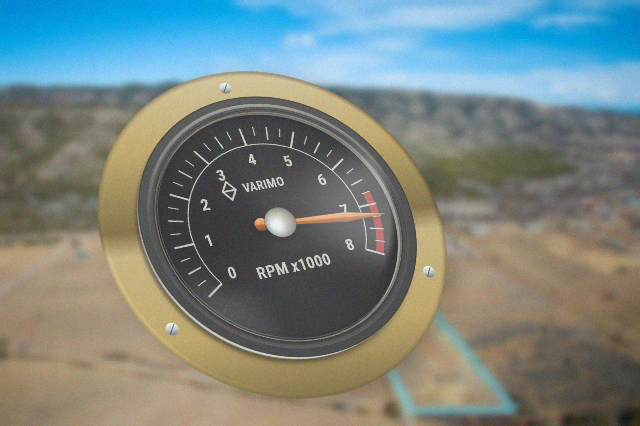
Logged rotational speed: 7250 rpm
